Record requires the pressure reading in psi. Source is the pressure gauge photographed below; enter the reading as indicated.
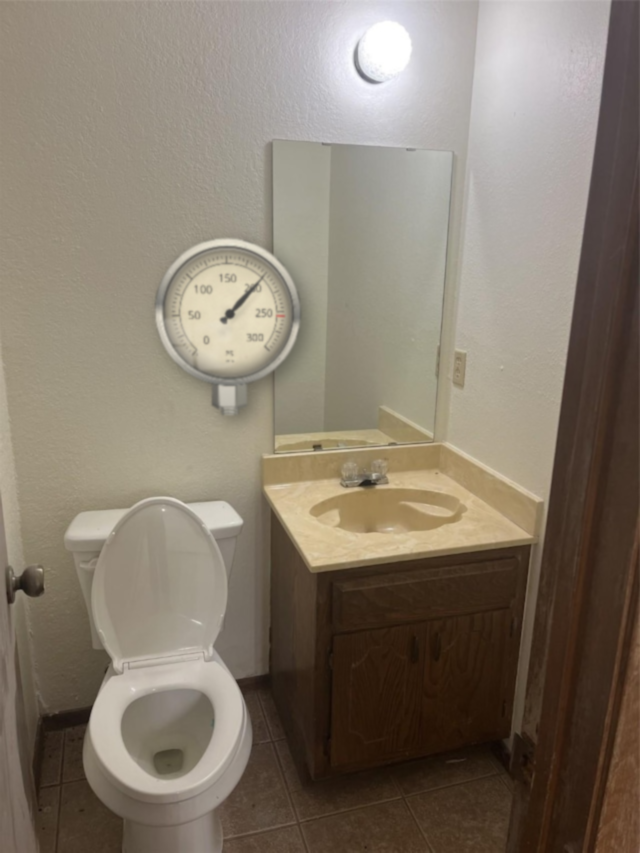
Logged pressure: 200 psi
